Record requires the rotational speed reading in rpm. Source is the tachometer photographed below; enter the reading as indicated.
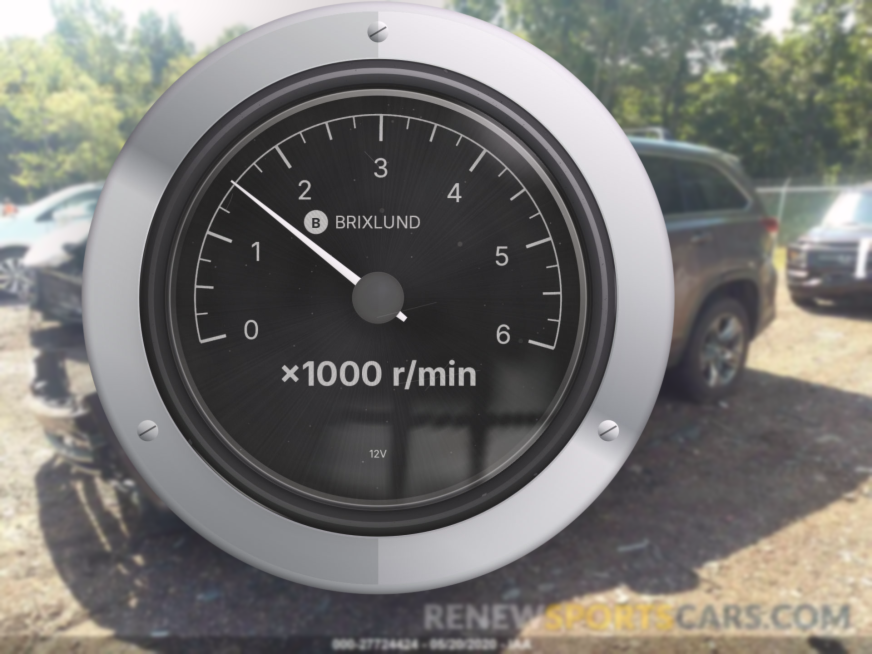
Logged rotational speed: 1500 rpm
